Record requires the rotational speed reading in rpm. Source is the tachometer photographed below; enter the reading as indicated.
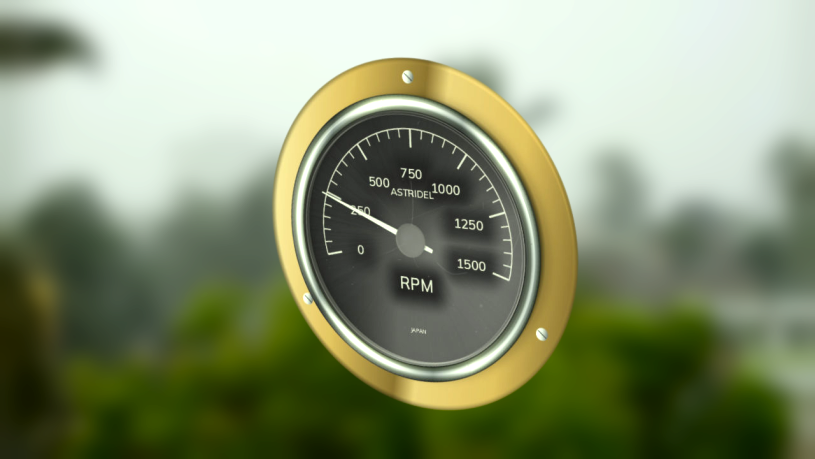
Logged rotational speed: 250 rpm
